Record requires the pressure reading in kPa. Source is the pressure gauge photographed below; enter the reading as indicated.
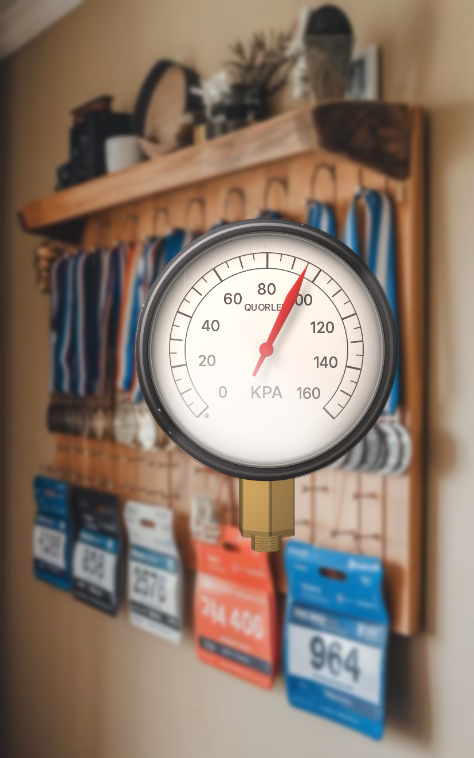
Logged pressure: 95 kPa
